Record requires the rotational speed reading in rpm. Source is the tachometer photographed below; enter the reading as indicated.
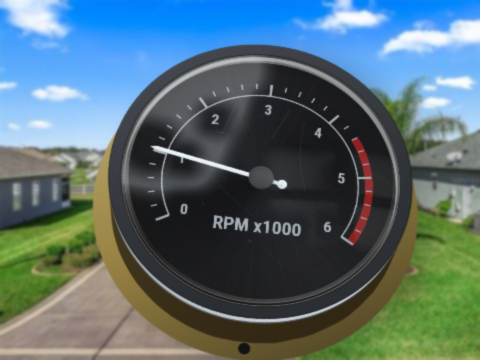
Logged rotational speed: 1000 rpm
